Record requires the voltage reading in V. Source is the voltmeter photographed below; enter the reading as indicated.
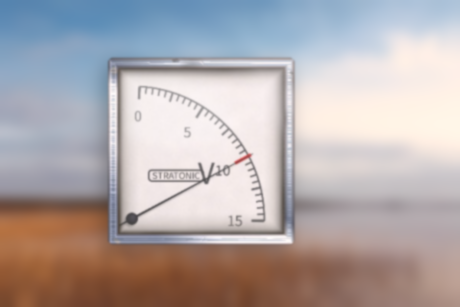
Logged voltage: 10 V
